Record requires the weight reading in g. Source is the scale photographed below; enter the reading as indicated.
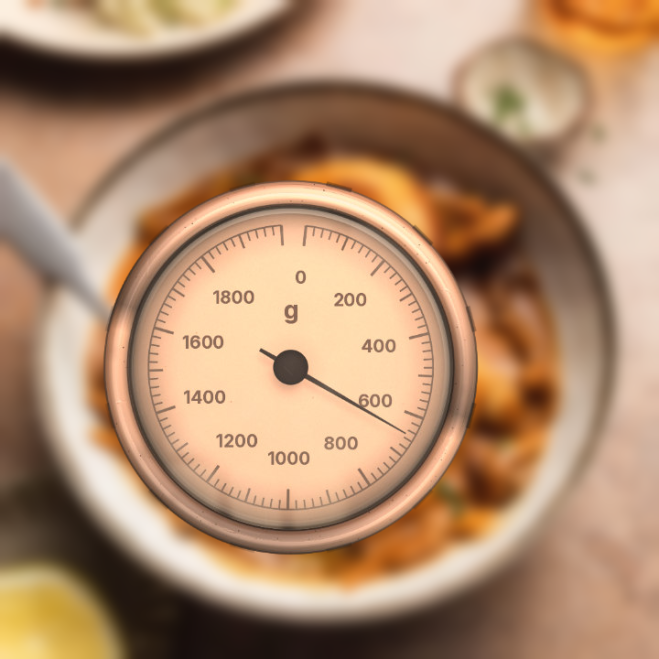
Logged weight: 650 g
